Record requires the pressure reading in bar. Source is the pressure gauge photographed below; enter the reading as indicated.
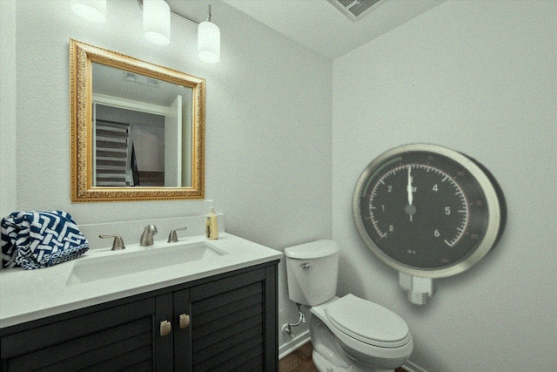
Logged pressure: 3 bar
